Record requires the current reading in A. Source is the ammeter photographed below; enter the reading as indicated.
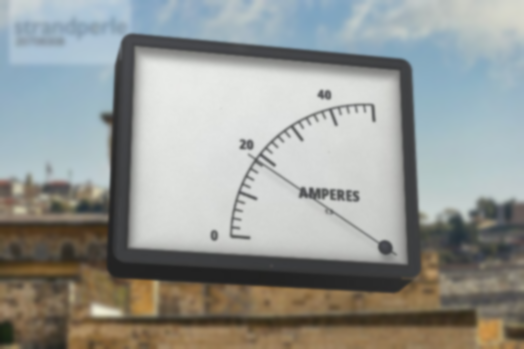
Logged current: 18 A
